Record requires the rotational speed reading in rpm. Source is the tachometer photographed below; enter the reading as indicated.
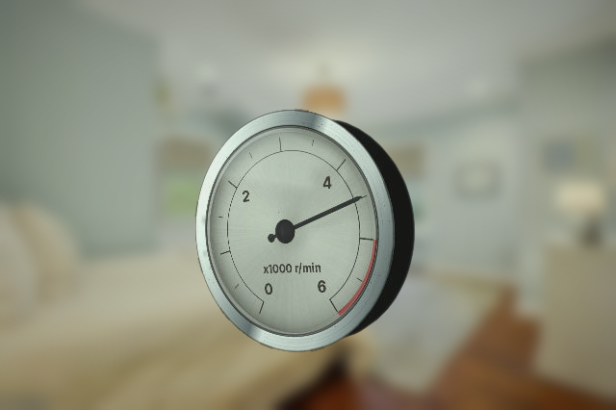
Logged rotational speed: 4500 rpm
